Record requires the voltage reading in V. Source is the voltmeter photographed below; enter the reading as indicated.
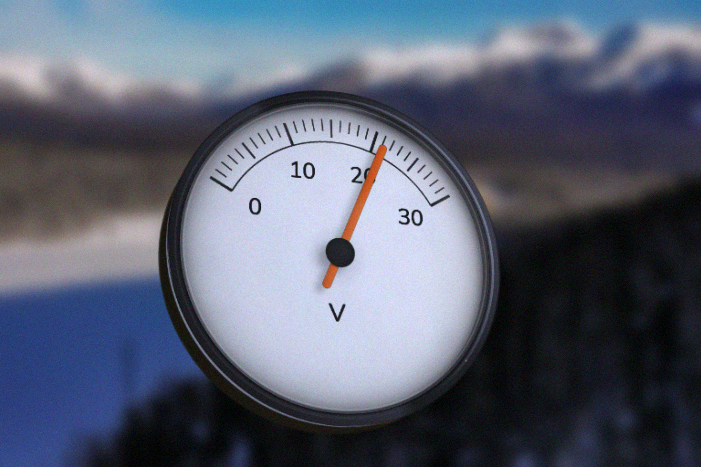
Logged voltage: 21 V
